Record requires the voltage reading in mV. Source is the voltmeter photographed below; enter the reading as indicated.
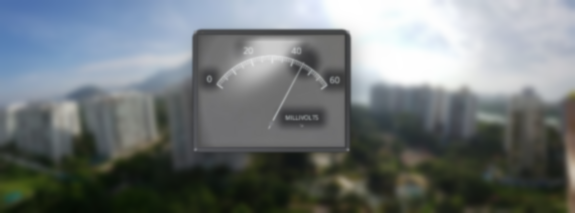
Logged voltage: 45 mV
